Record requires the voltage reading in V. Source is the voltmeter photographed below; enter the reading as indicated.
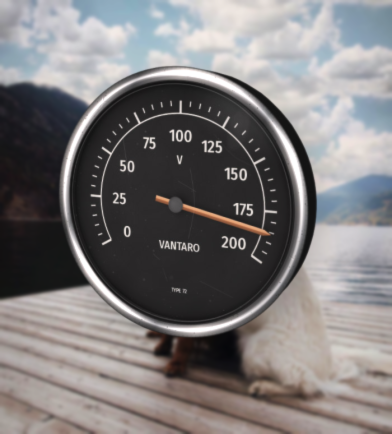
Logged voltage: 185 V
